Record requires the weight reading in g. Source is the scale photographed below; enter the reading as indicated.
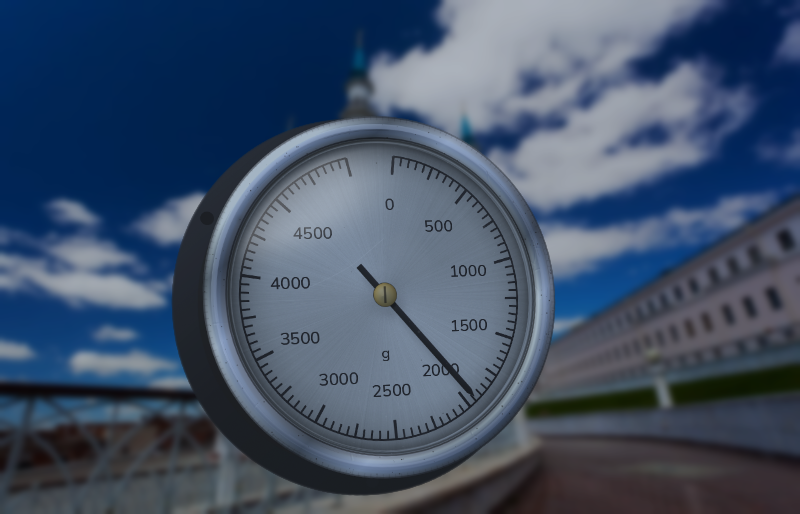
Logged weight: 1950 g
